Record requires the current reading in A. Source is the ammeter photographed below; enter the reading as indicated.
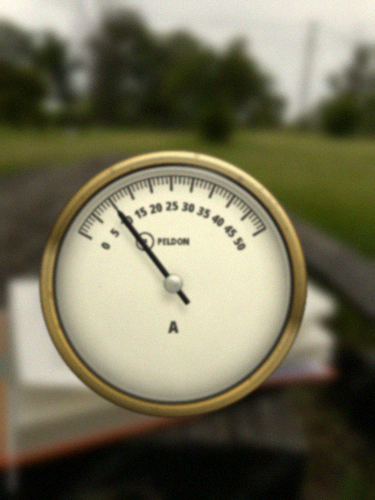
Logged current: 10 A
